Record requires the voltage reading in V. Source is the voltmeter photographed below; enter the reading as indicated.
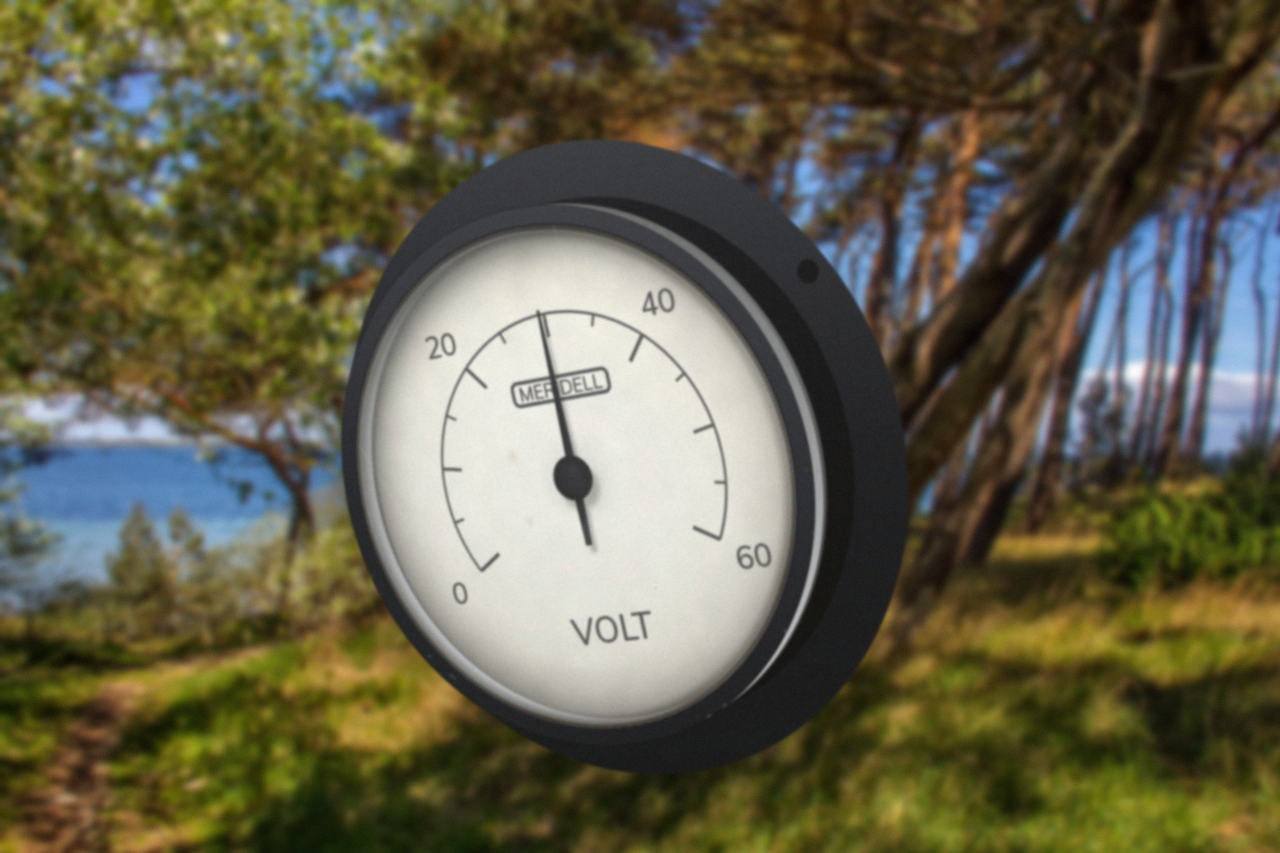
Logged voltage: 30 V
